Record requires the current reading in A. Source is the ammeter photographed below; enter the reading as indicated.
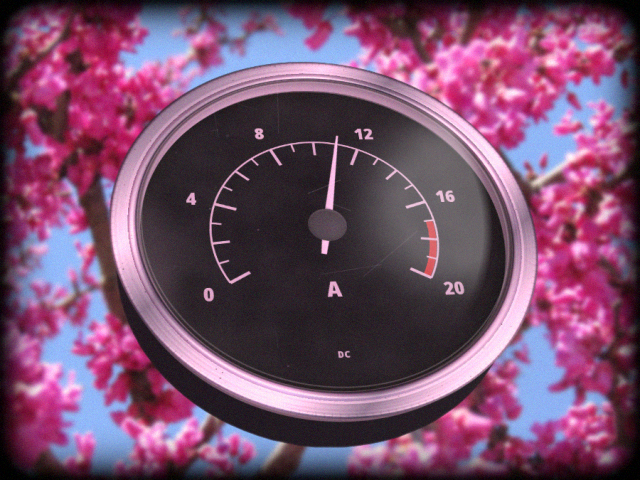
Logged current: 11 A
